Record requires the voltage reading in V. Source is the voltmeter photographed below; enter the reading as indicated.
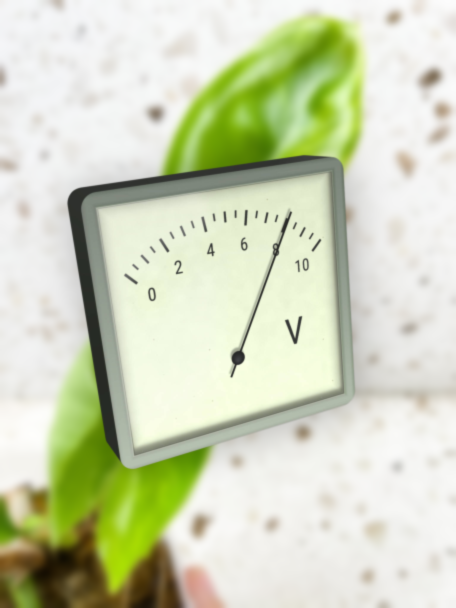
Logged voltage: 8 V
